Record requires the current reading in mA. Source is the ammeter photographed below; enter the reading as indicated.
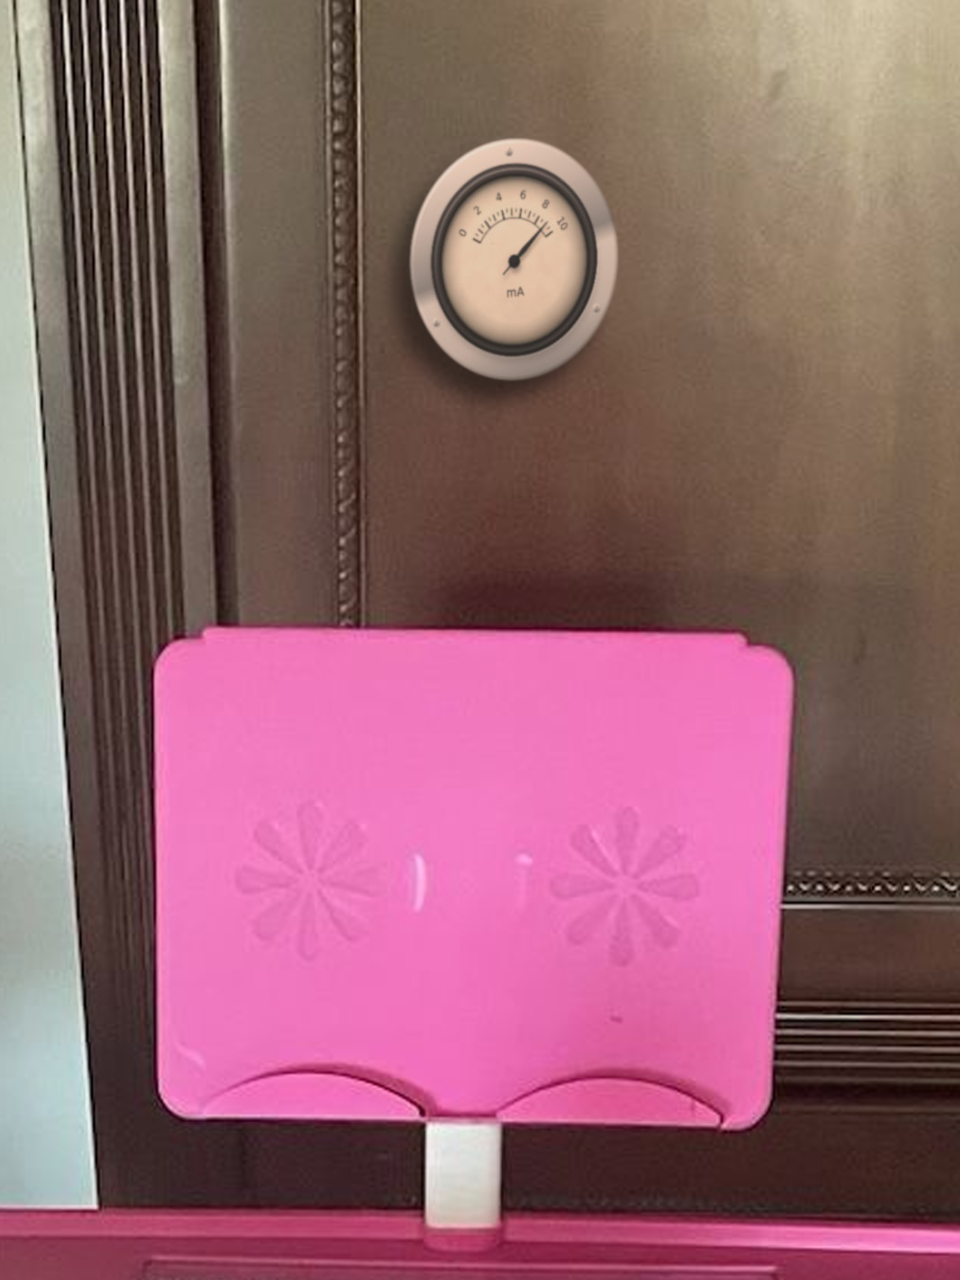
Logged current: 9 mA
